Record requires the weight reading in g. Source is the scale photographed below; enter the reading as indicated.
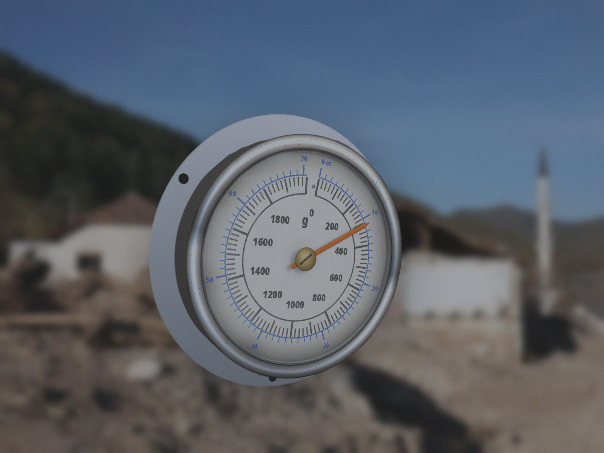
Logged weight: 300 g
